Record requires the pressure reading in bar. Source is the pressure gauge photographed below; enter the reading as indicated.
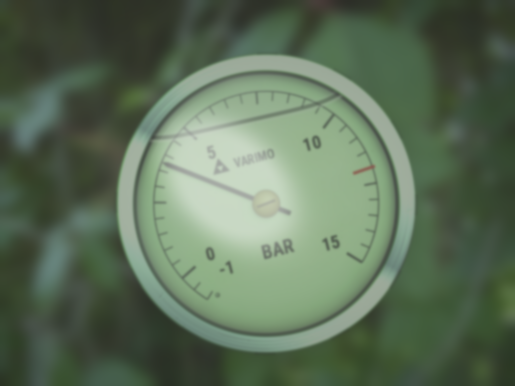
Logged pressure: 3.75 bar
